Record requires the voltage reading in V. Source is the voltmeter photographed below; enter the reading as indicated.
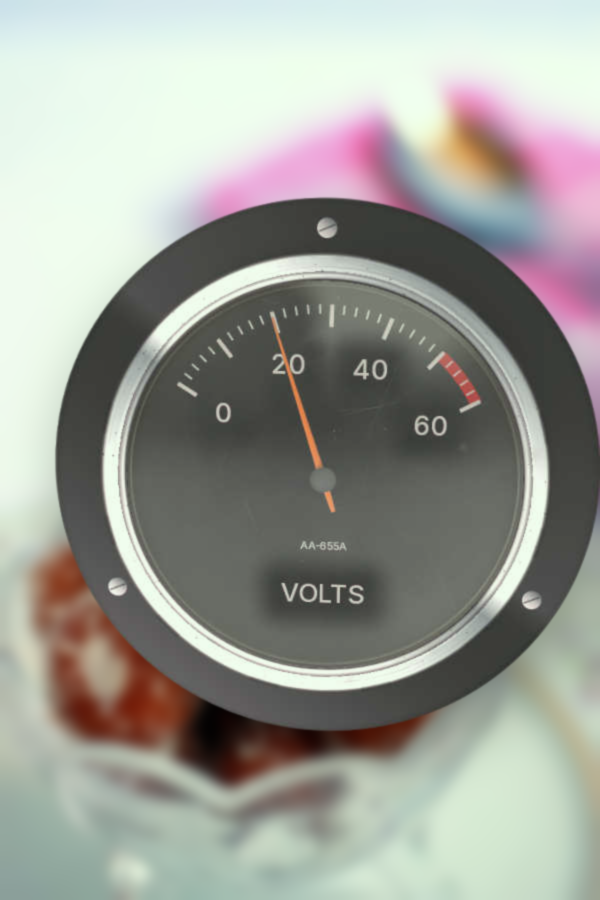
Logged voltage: 20 V
